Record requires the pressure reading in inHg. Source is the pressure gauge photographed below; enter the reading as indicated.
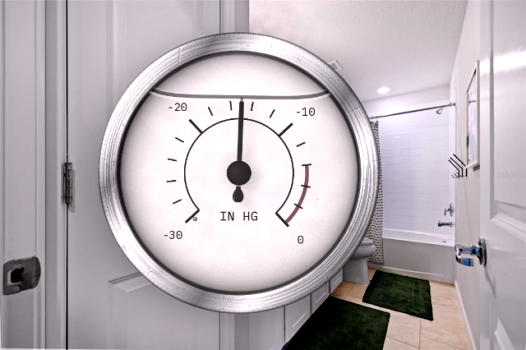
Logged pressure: -15 inHg
